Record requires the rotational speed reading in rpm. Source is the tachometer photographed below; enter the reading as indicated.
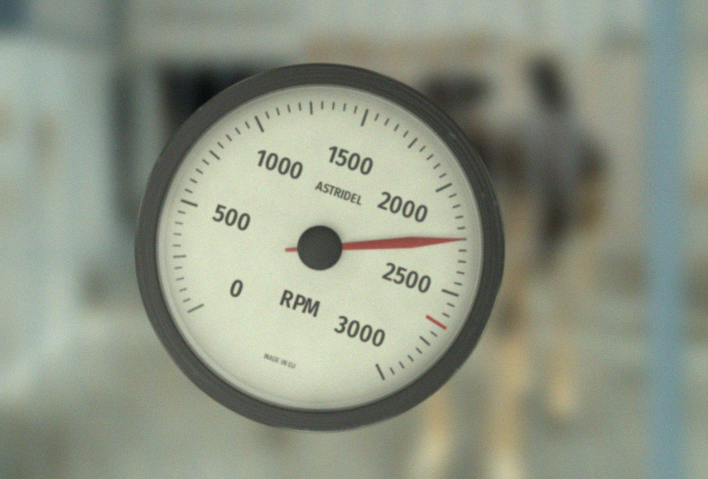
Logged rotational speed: 2250 rpm
